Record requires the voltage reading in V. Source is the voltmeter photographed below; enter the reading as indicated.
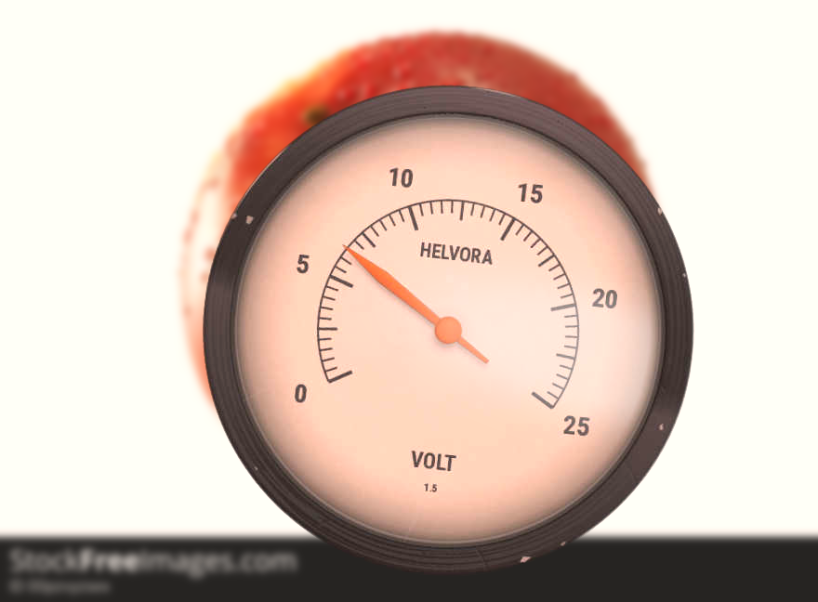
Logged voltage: 6.5 V
